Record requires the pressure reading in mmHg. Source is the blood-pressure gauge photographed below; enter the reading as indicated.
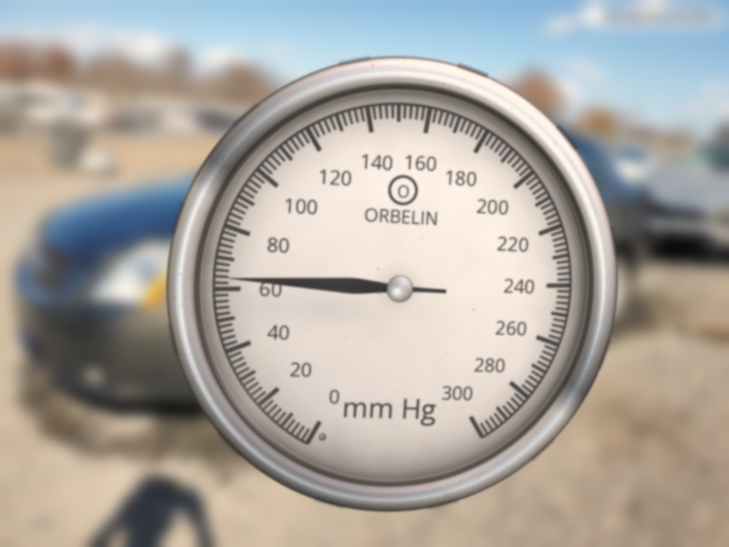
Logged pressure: 64 mmHg
